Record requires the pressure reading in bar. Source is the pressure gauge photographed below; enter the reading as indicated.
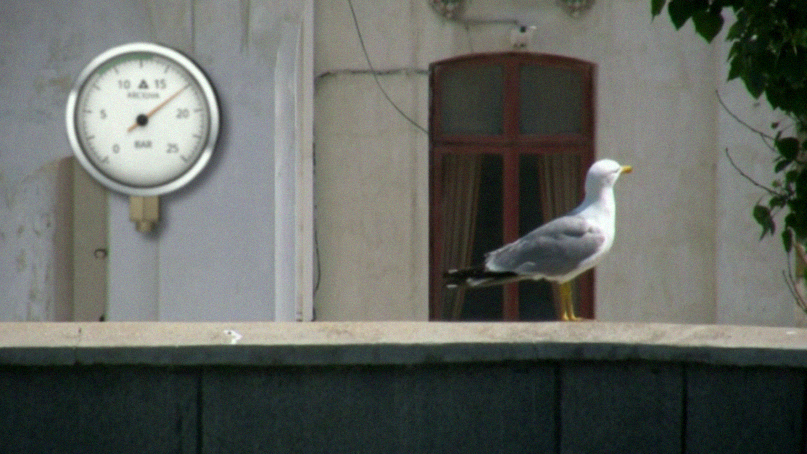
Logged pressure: 17.5 bar
